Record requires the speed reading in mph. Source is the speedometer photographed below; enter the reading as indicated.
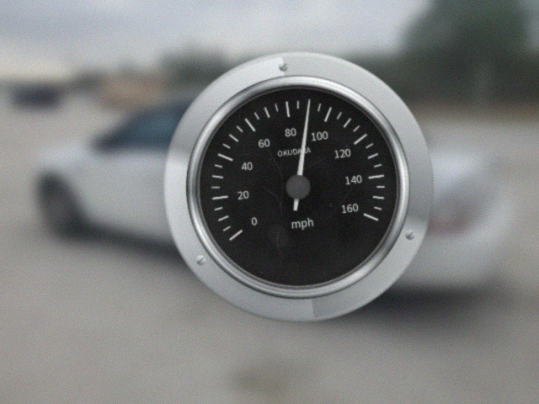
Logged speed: 90 mph
